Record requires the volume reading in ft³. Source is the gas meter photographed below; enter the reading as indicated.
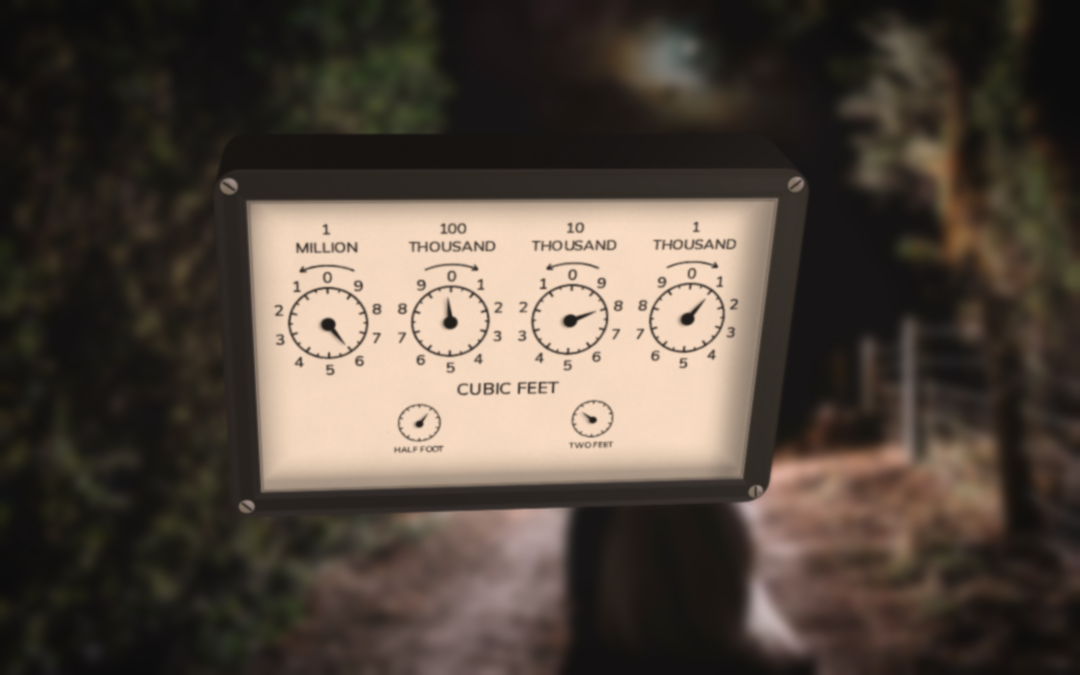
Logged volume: 598100 ft³
